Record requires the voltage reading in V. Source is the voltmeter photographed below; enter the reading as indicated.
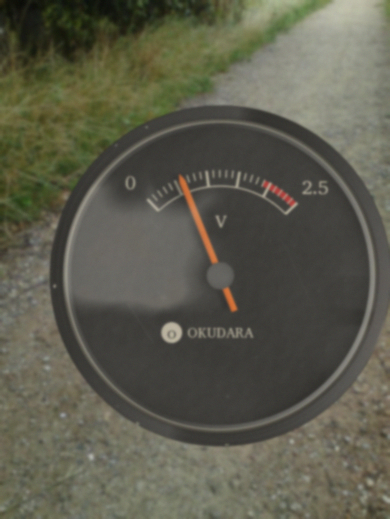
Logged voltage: 0.6 V
